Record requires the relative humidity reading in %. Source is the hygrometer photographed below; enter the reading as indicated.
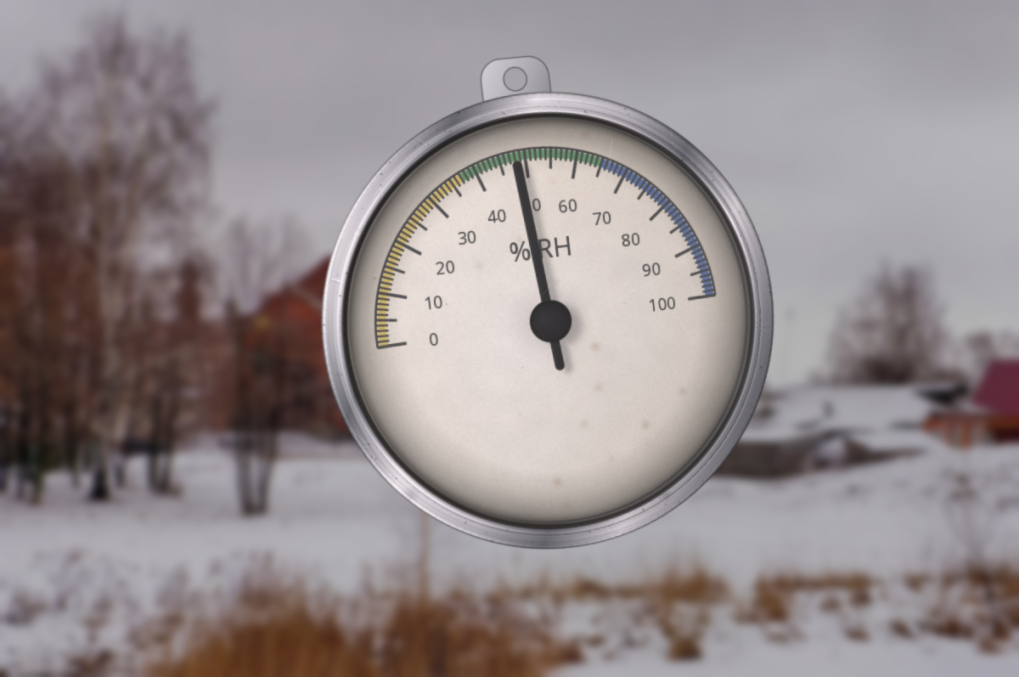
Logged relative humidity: 48 %
